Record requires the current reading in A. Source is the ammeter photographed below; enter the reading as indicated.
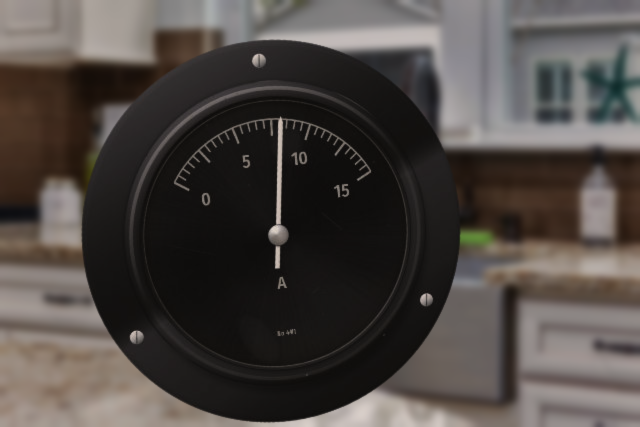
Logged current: 8 A
